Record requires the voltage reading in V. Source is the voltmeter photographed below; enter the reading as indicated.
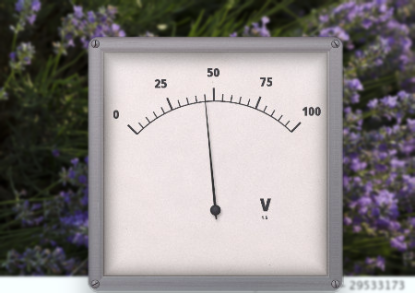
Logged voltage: 45 V
